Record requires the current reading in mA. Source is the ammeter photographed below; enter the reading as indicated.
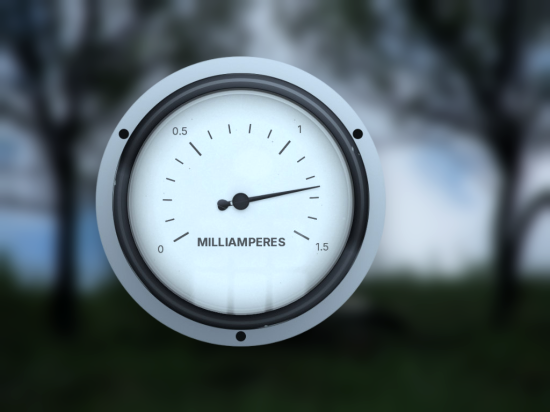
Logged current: 1.25 mA
